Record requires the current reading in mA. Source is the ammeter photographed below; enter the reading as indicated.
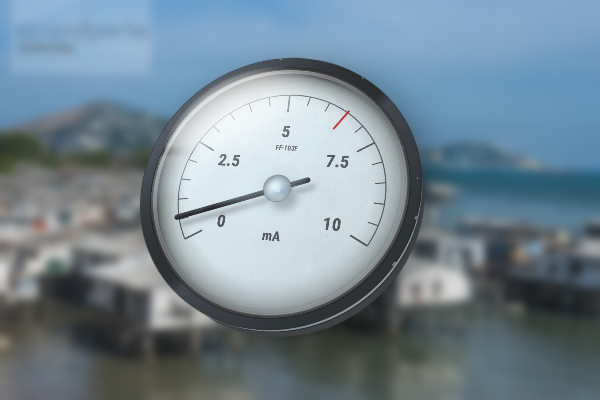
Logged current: 0.5 mA
